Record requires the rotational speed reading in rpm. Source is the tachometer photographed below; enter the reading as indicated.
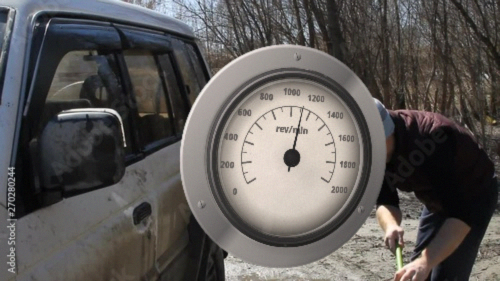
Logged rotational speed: 1100 rpm
